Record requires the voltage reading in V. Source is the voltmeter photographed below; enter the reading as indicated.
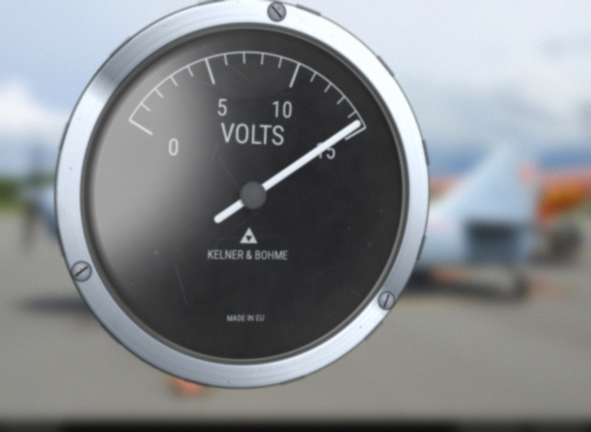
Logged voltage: 14.5 V
